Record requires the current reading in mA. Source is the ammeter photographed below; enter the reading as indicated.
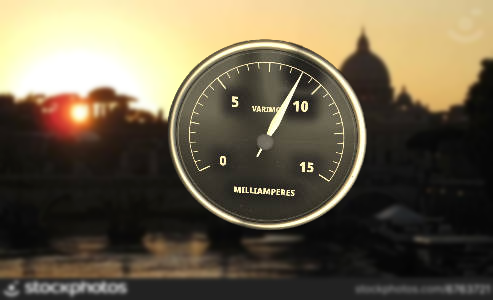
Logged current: 9 mA
